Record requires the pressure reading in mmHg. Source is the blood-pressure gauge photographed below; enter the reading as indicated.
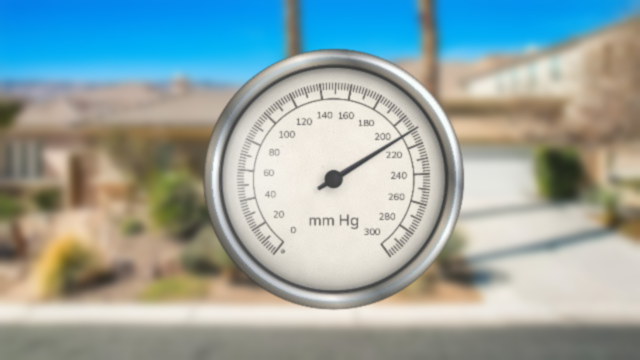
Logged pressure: 210 mmHg
